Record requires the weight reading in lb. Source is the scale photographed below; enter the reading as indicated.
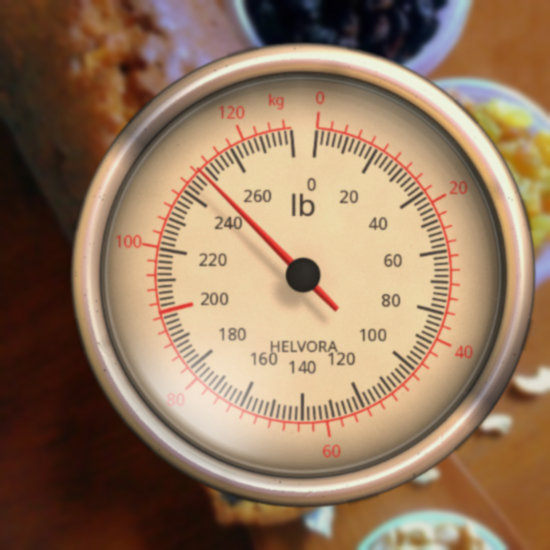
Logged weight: 248 lb
